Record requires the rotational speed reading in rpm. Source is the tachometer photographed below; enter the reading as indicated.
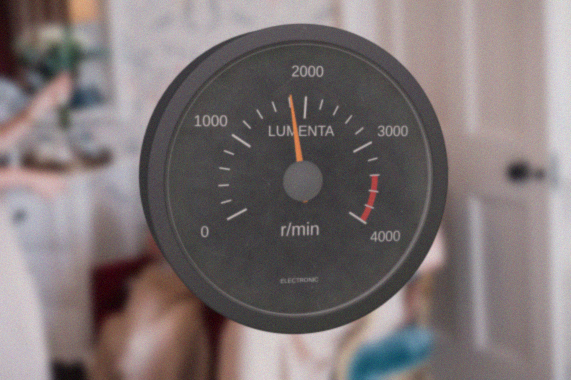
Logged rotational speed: 1800 rpm
